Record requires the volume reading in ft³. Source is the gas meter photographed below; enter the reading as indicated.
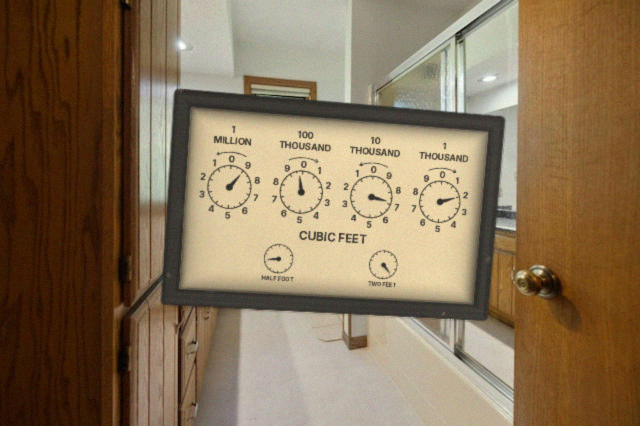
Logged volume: 897200 ft³
